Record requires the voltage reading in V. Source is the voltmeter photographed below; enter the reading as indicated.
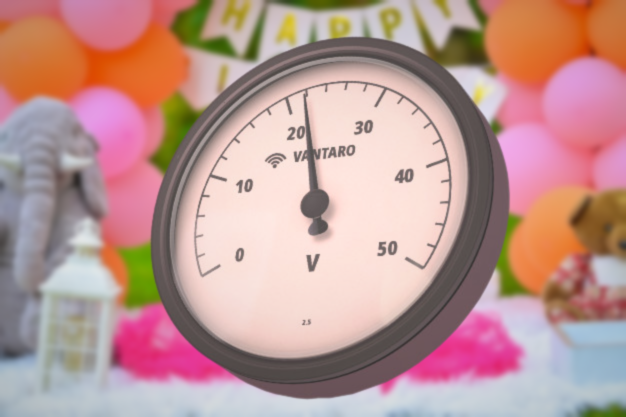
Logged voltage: 22 V
